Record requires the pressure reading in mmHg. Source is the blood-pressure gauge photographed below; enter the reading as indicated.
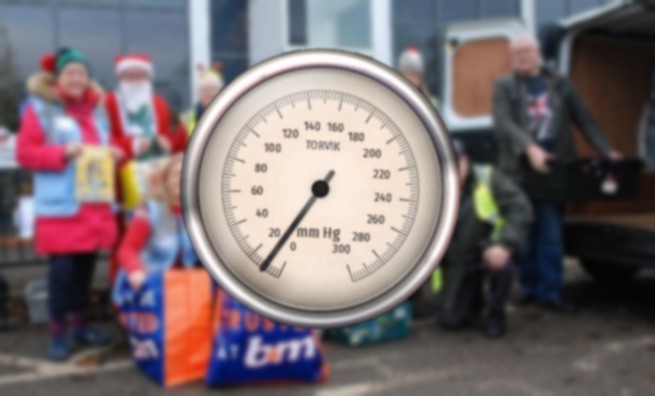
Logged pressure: 10 mmHg
